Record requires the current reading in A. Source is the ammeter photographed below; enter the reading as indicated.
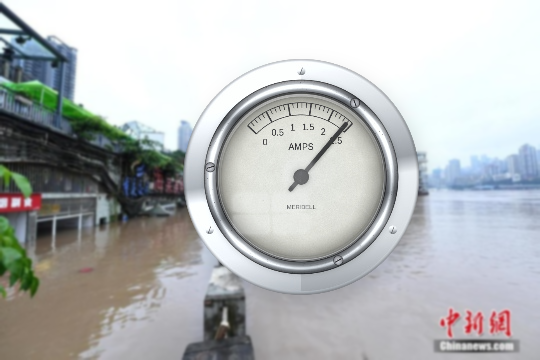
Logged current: 2.4 A
